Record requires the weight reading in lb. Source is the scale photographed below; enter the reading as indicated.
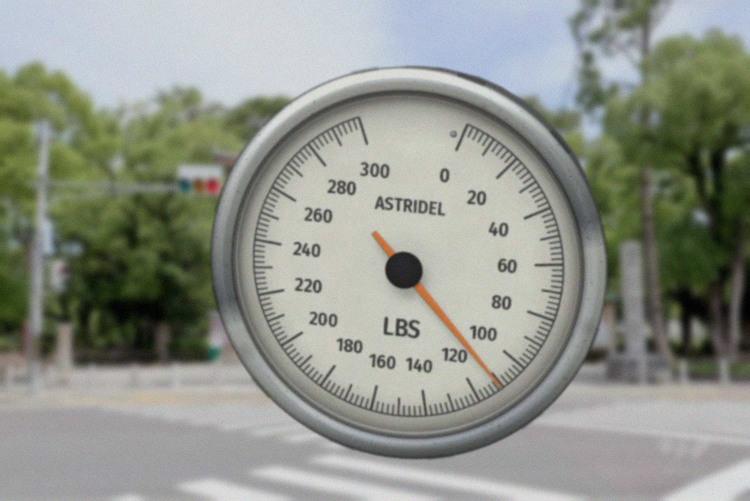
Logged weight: 110 lb
